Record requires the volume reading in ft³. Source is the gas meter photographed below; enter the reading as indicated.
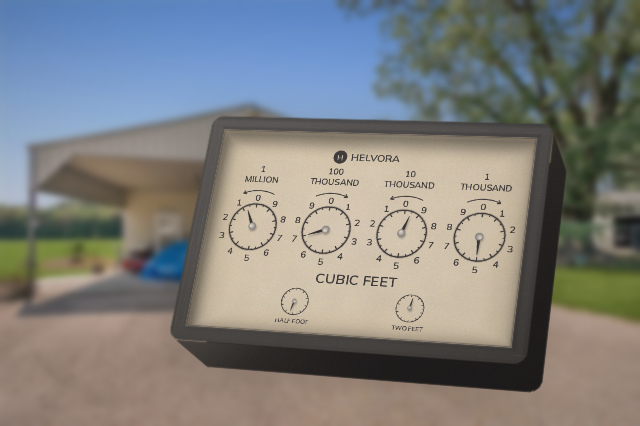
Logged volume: 69500 ft³
